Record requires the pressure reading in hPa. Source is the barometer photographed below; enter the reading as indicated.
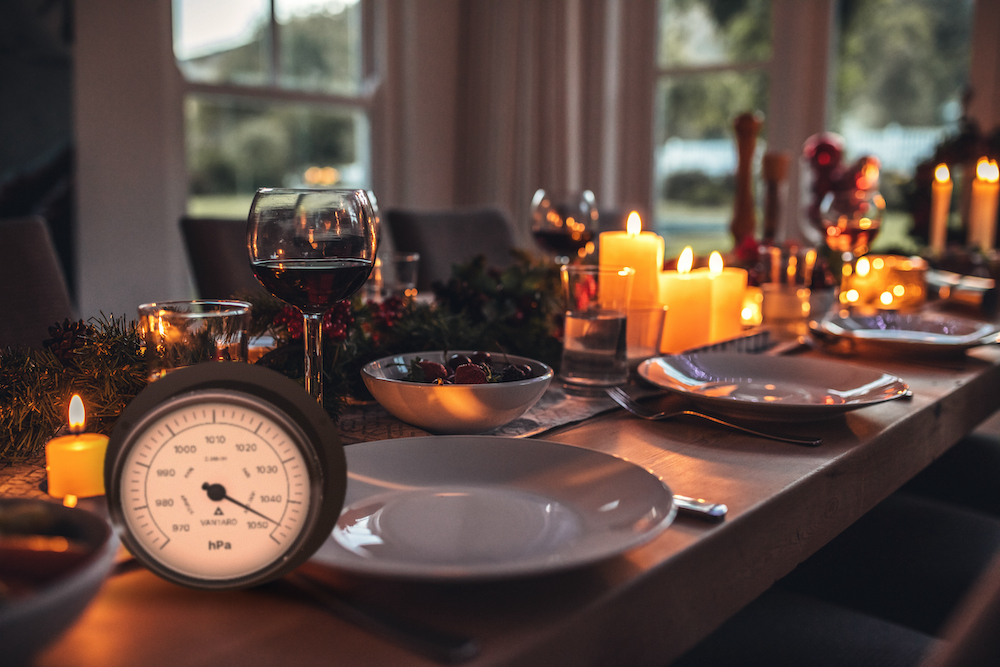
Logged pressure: 1046 hPa
